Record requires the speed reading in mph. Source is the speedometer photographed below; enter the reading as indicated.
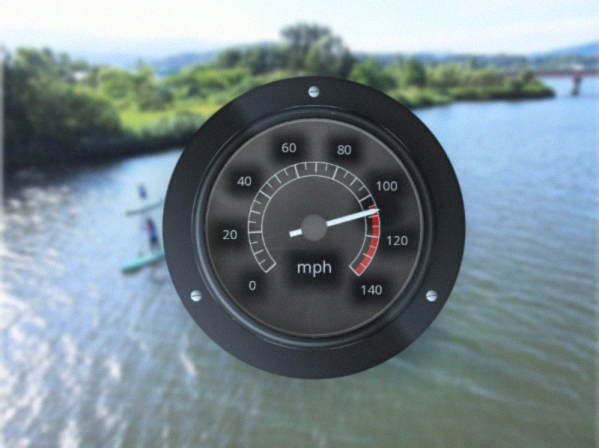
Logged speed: 107.5 mph
